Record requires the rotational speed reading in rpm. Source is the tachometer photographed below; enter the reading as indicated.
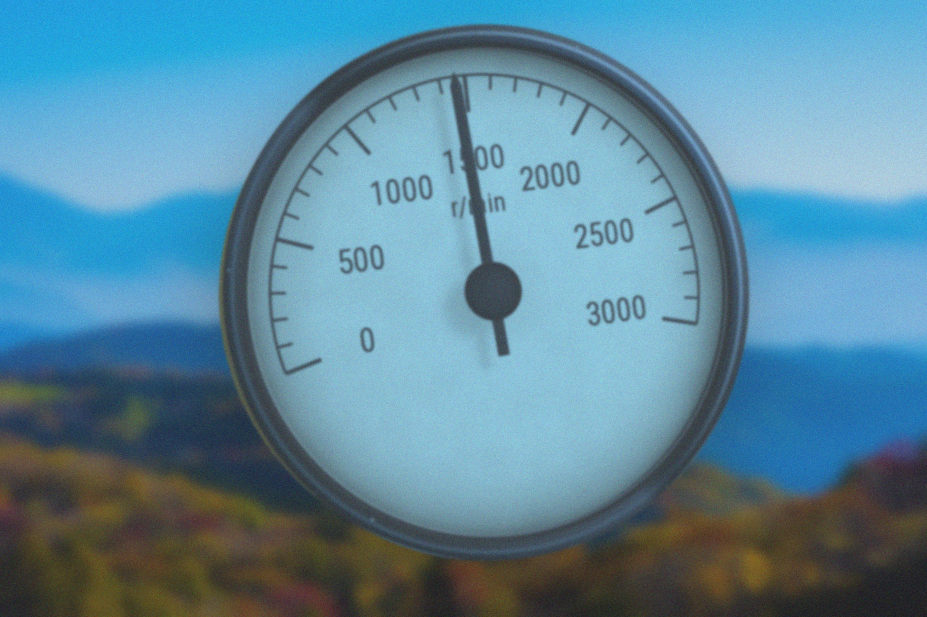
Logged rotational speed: 1450 rpm
